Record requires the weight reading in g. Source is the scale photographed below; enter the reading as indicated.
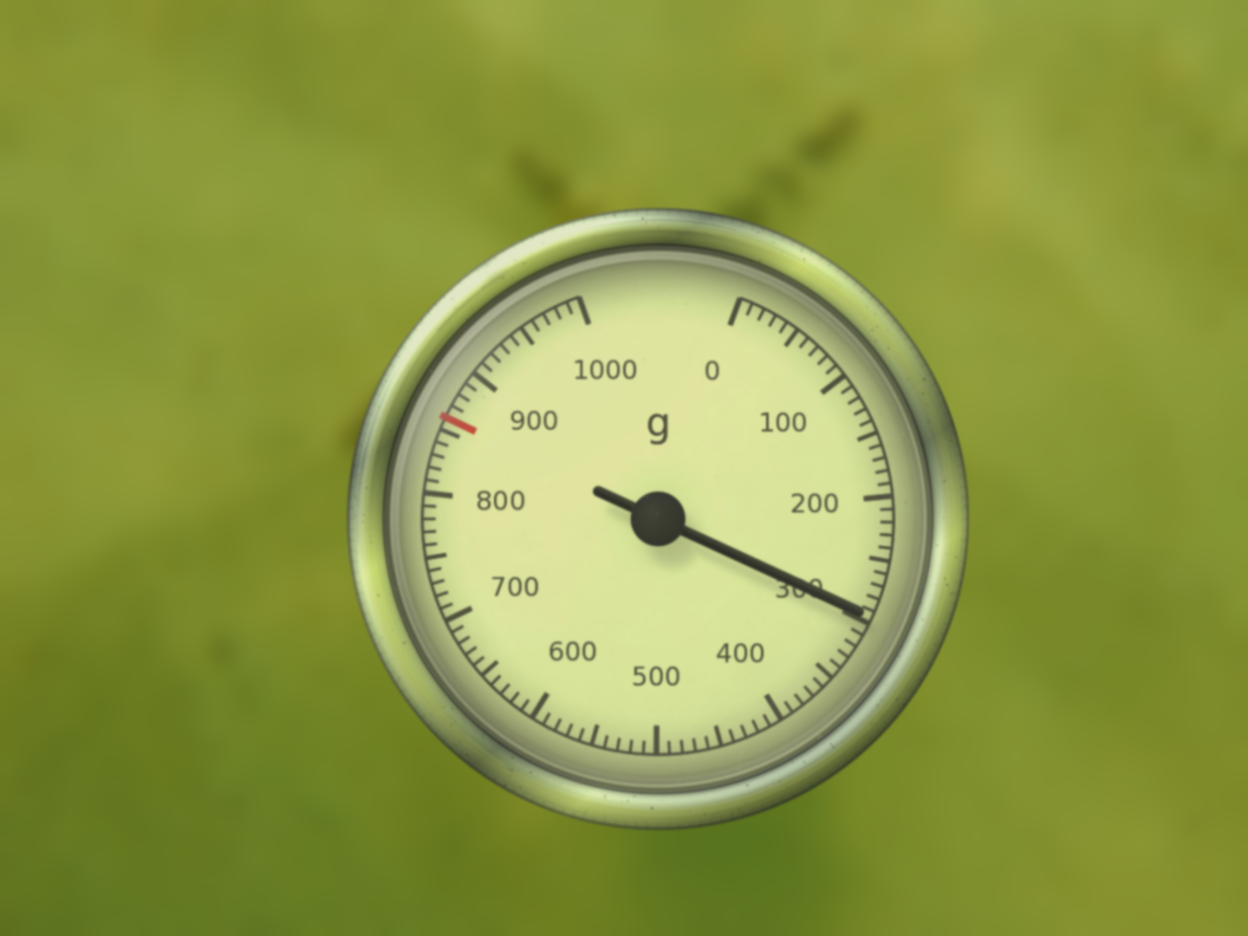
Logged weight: 295 g
